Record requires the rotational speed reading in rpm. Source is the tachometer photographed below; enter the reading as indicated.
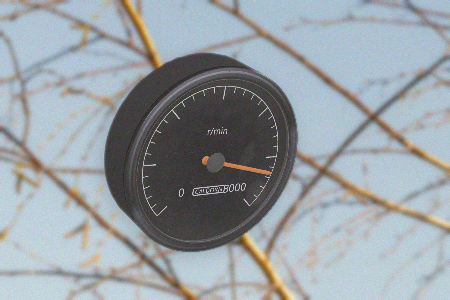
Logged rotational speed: 2650 rpm
